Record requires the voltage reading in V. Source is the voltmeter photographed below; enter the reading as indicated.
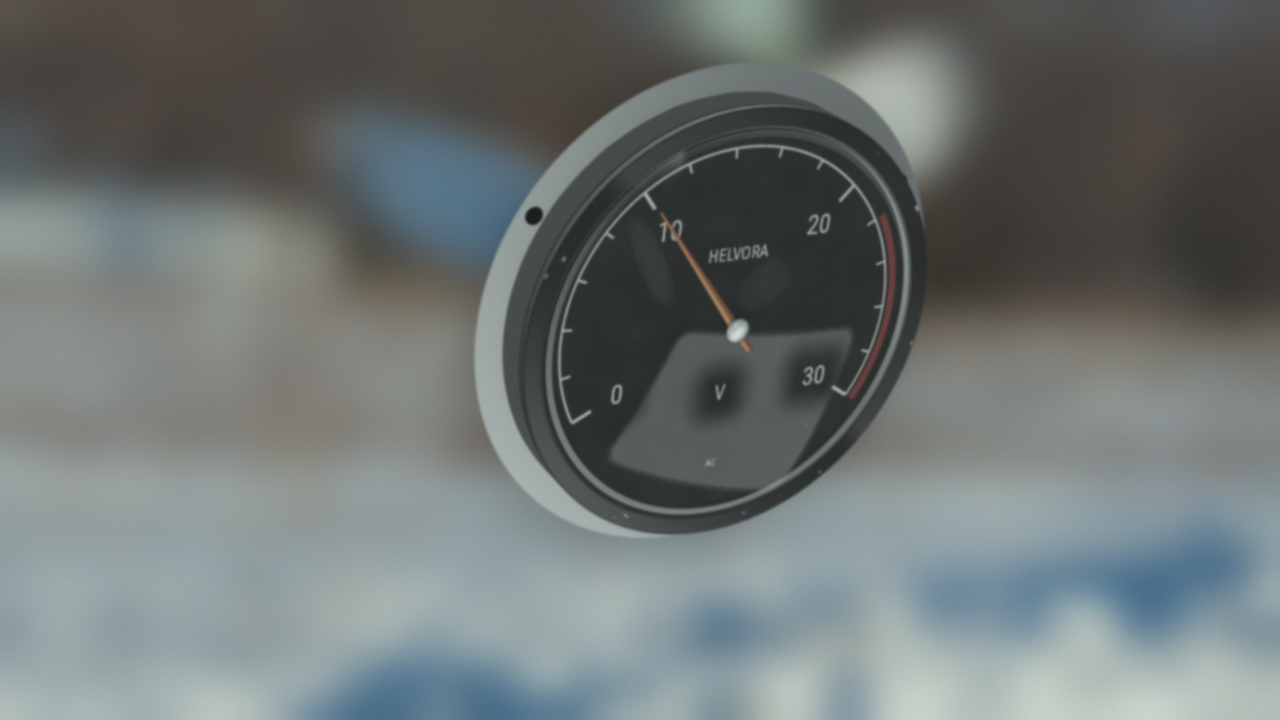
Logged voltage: 10 V
